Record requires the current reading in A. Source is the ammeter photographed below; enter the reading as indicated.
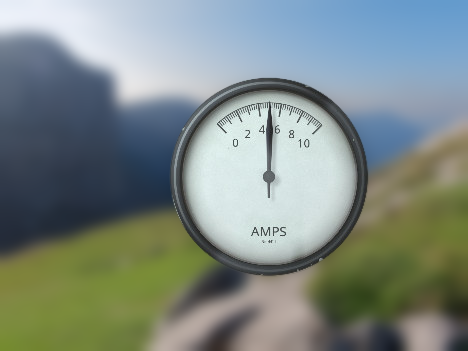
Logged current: 5 A
